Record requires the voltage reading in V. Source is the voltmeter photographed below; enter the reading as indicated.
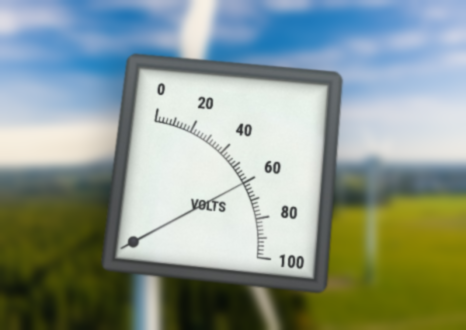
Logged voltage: 60 V
